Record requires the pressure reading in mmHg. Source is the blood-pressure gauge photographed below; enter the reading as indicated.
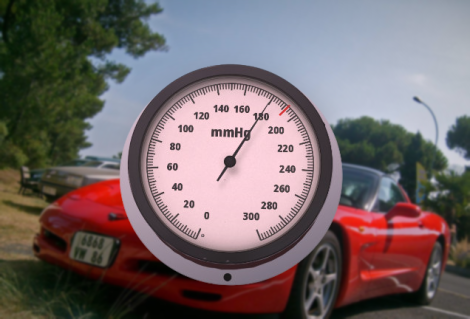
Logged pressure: 180 mmHg
